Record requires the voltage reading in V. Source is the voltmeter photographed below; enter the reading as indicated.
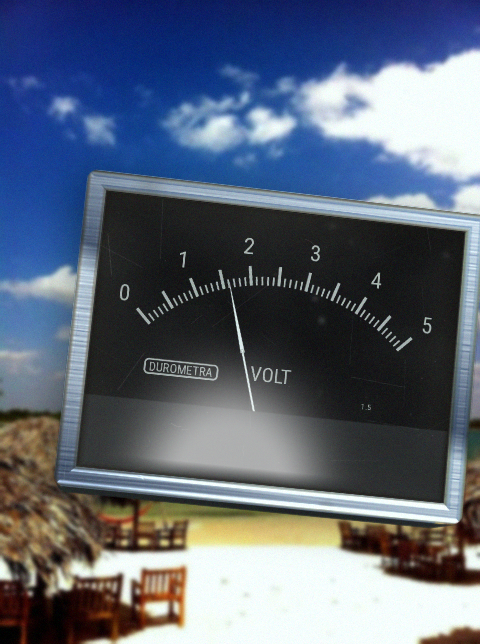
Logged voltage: 1.6 V
